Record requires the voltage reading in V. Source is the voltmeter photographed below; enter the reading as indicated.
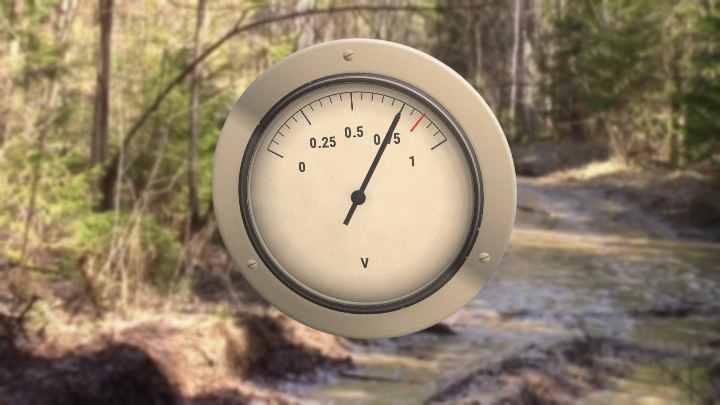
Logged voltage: 0.75 V
